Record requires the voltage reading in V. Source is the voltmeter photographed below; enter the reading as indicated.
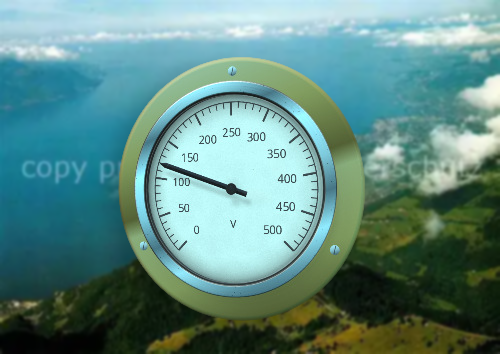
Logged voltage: 120 V
